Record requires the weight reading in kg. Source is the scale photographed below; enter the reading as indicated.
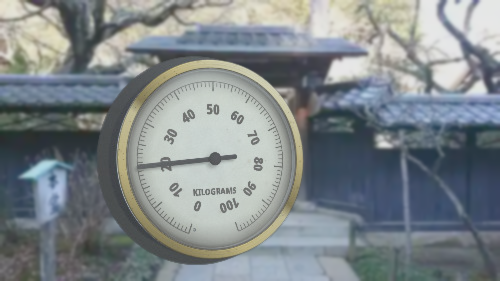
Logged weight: 20 kg
